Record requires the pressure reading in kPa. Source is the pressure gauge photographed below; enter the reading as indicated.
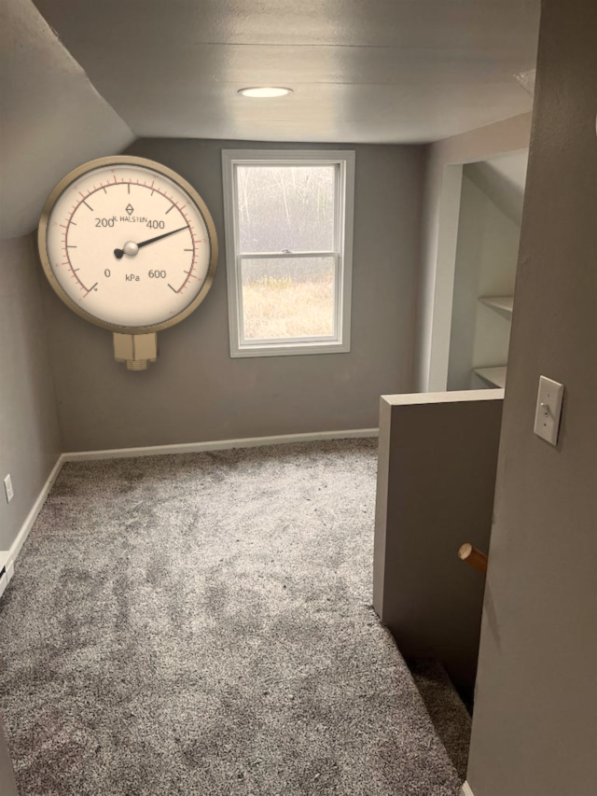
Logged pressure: 450 kPa
